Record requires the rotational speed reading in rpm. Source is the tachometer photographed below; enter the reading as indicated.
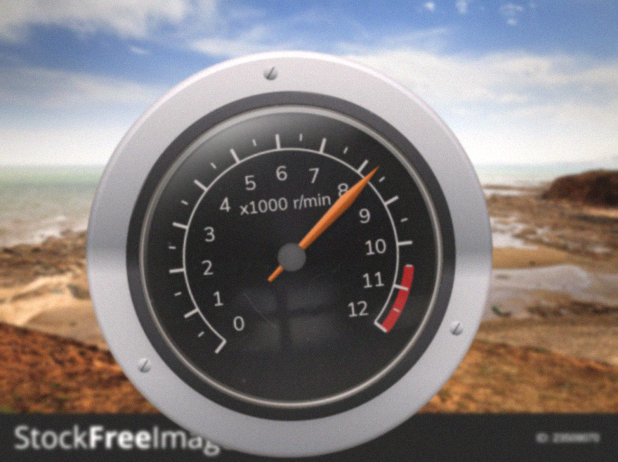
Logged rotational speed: 8250 rpm
